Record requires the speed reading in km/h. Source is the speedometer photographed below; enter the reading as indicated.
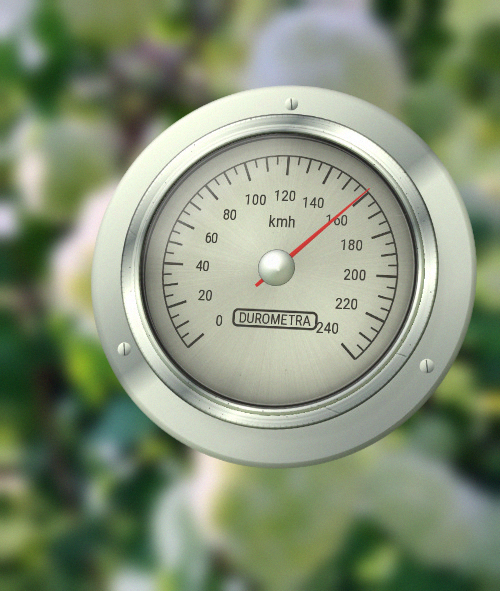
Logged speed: 160 km/h
